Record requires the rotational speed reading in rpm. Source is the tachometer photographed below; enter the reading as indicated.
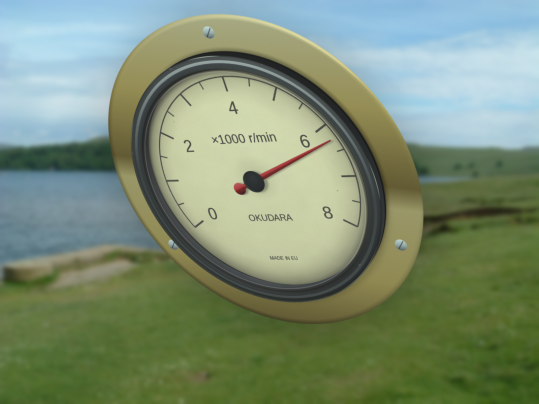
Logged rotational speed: 6250 rpm
